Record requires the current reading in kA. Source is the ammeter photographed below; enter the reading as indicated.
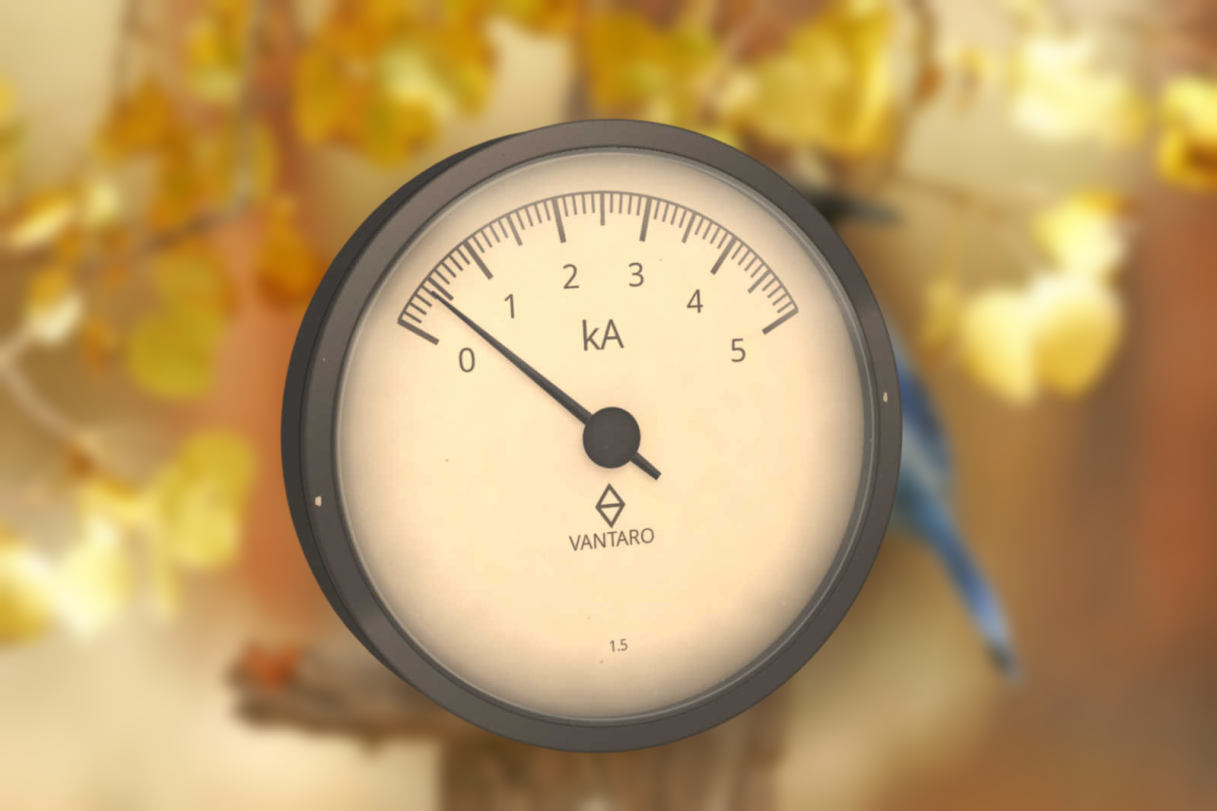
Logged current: 0.4 kA
